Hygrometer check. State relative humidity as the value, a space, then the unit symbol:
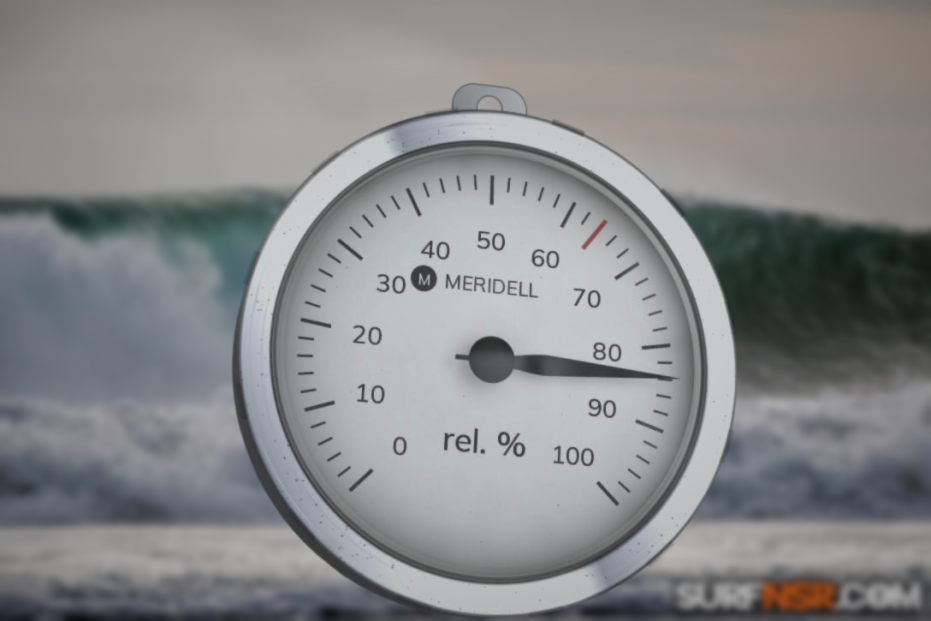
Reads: 84 %
